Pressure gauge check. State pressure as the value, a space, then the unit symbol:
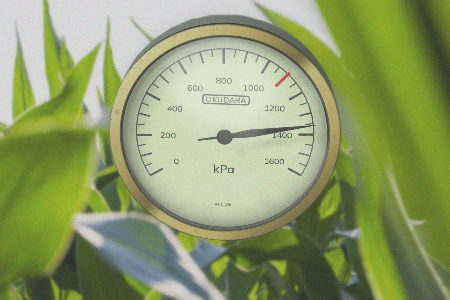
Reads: 1350 kPa
